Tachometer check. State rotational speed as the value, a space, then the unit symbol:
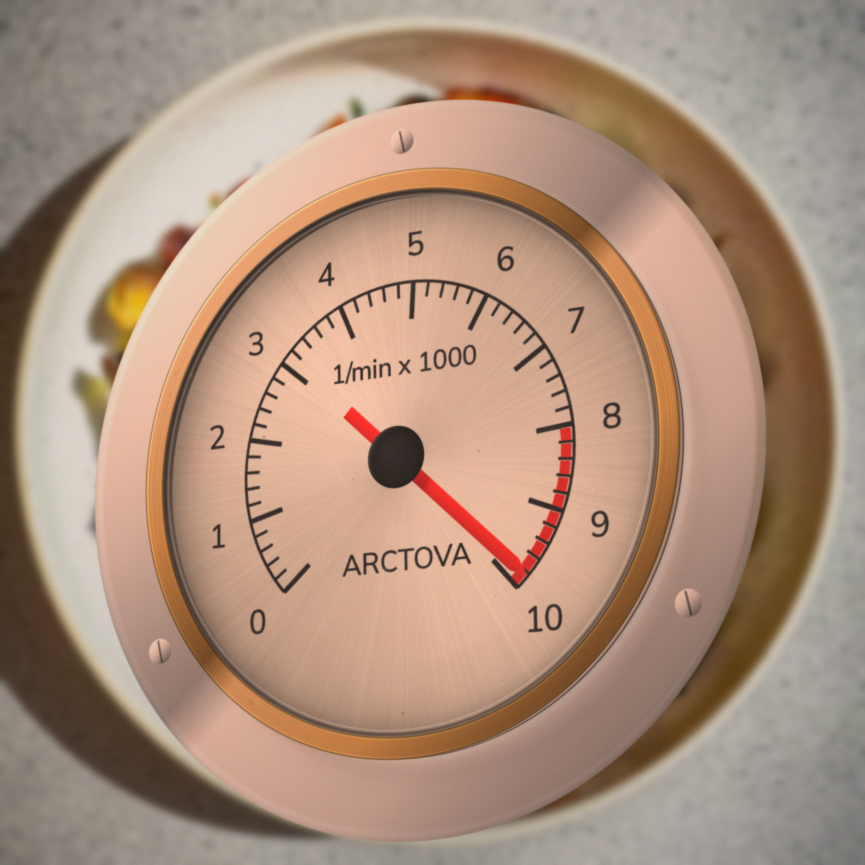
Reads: 9800 rpm
